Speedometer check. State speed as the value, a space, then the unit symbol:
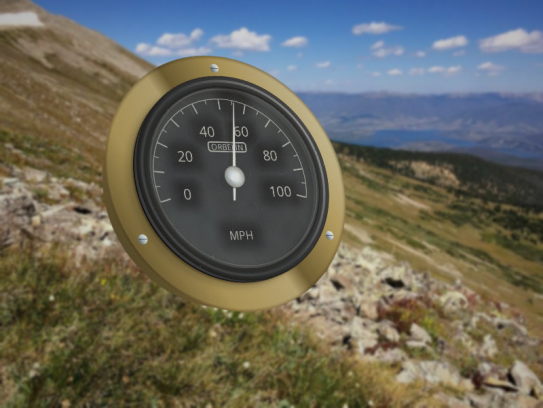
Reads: 55 mph
